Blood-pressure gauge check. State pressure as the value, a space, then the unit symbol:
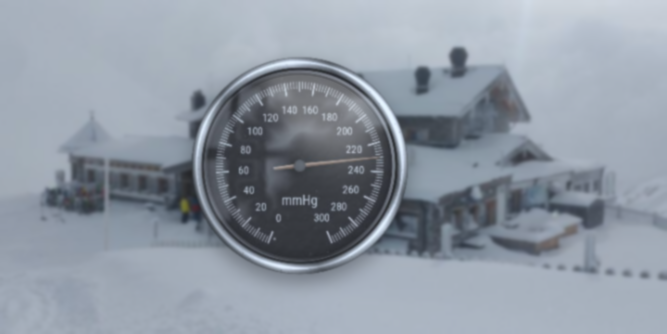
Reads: 230 mmHg
